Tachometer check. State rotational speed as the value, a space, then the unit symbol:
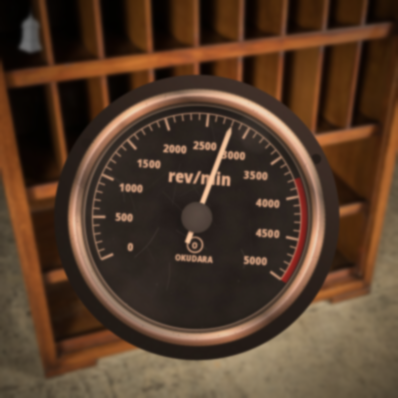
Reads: 2800 rpm
